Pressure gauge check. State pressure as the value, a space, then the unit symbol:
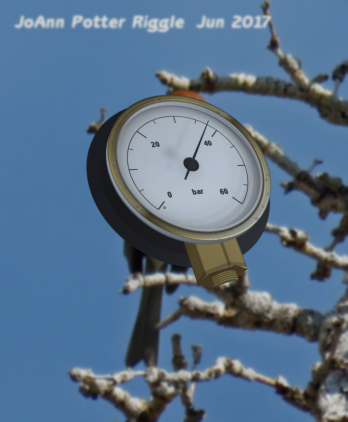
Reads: 37.5 bar
